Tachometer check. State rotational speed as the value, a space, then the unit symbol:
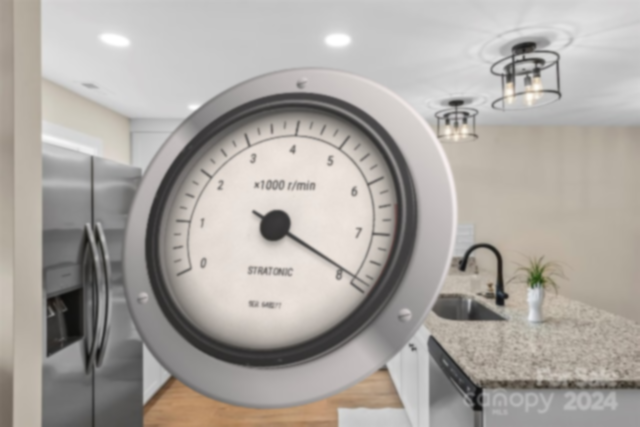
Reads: 7875 rpm
